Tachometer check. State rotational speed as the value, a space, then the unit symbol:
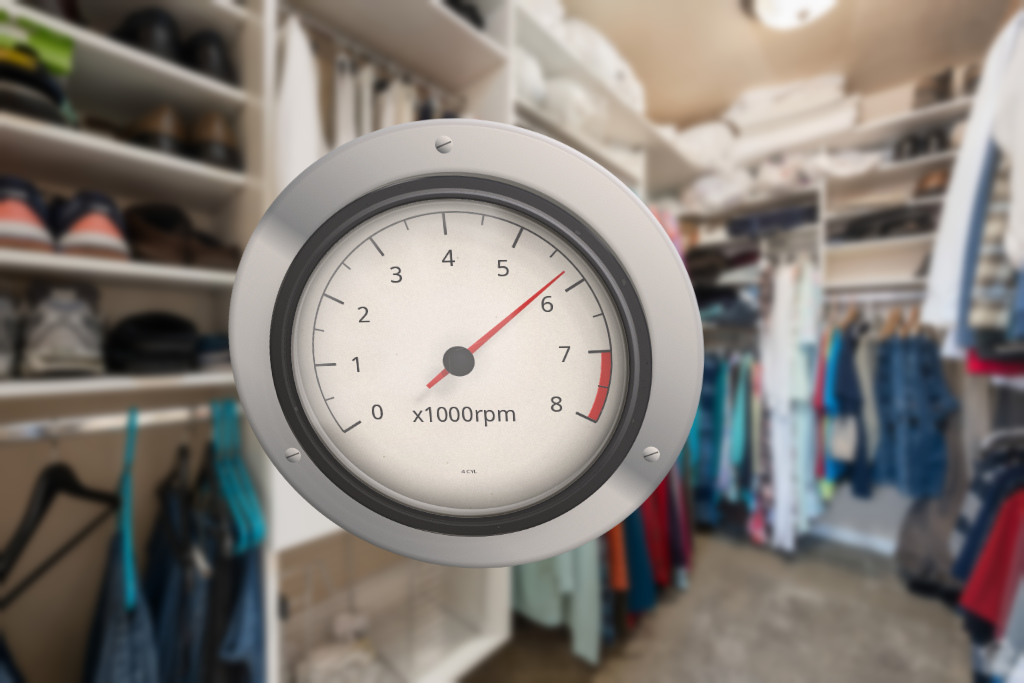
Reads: 5750 rpm
